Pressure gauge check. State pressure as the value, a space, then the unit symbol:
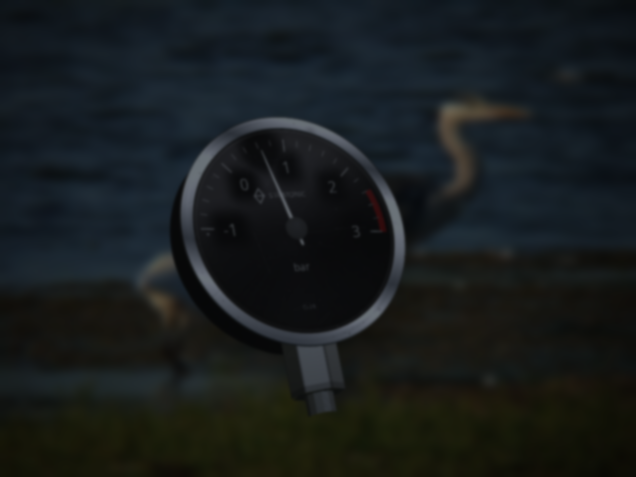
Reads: 0.6 bar
